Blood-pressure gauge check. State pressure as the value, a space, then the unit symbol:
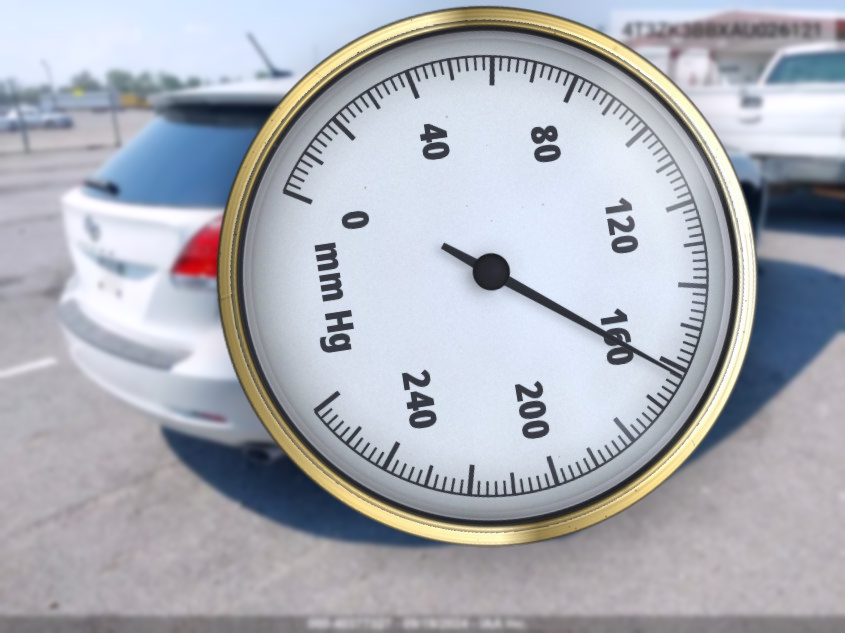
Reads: 162 mmHg
